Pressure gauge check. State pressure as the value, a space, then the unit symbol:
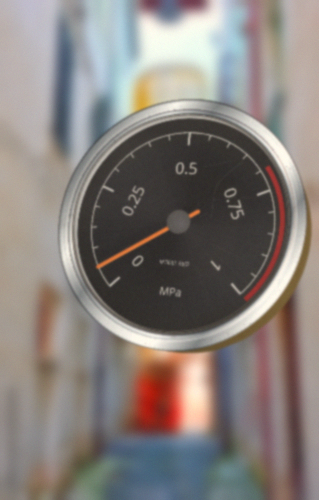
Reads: 0.05 MPa
